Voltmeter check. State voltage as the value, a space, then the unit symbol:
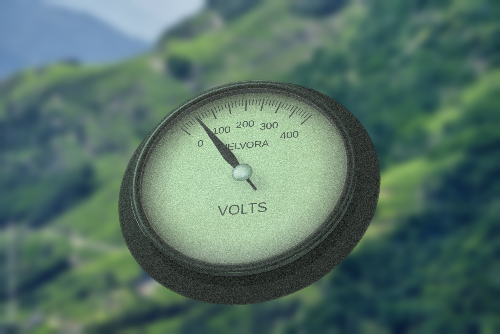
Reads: 50 V
